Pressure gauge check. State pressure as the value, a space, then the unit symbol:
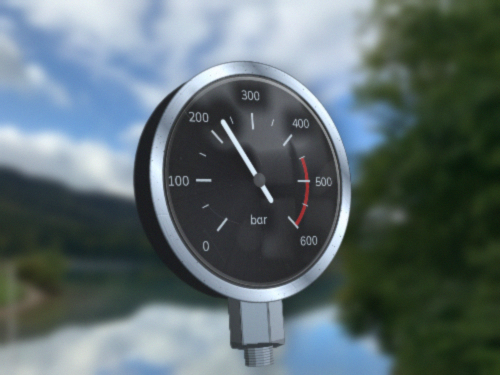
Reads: 225 bar
